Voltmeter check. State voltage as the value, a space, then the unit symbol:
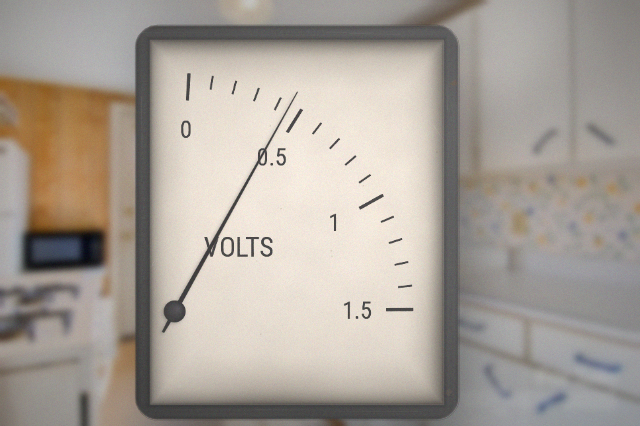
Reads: 0.45 V
